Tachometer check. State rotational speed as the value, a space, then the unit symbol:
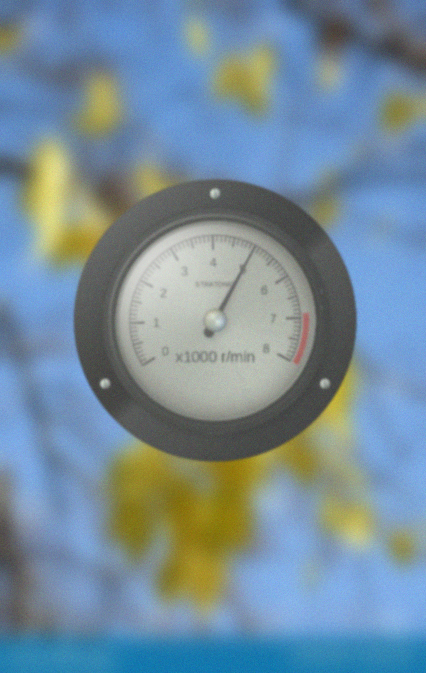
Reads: 5000 rpm
